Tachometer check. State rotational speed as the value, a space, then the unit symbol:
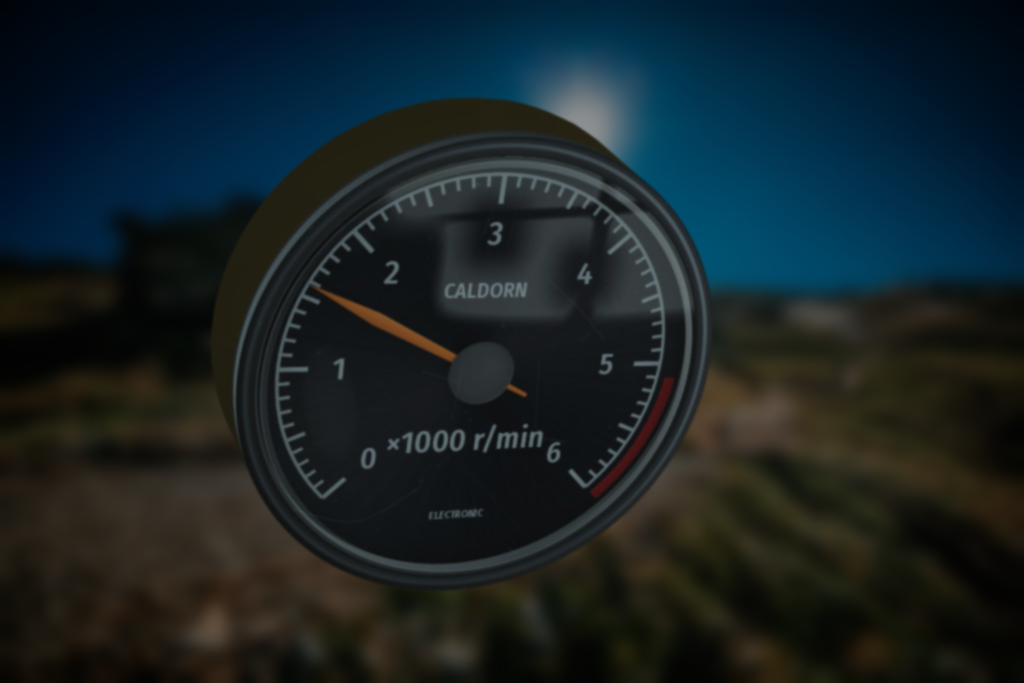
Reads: 1600 rpm
